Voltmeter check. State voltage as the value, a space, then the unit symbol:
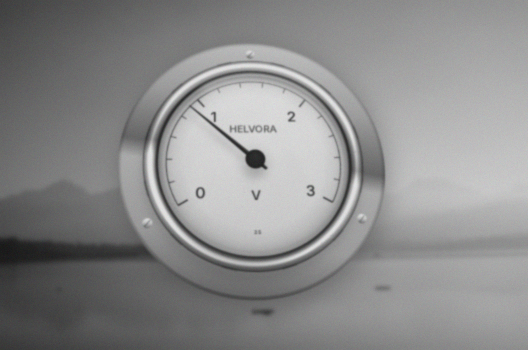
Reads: 0.9 V
